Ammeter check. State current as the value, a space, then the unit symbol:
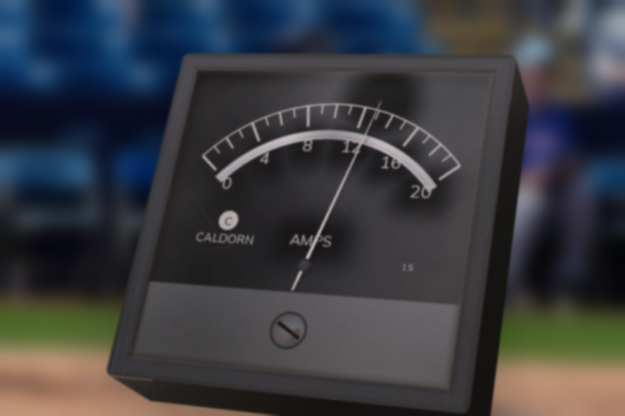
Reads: 13 A
